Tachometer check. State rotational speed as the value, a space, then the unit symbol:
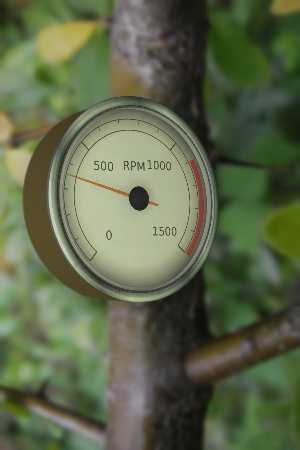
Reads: 350 rpm
